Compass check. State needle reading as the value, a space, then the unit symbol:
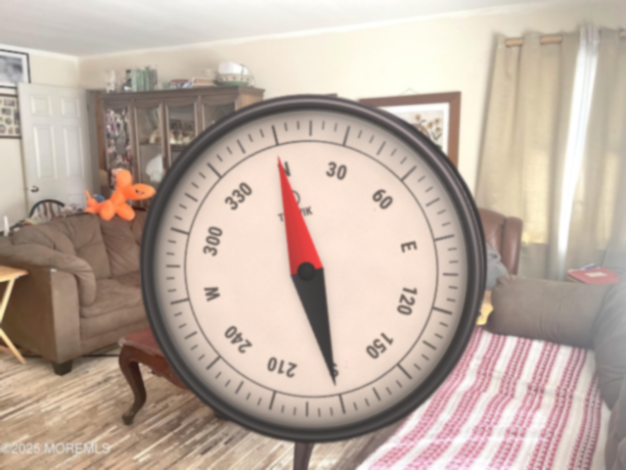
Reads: 0 °
